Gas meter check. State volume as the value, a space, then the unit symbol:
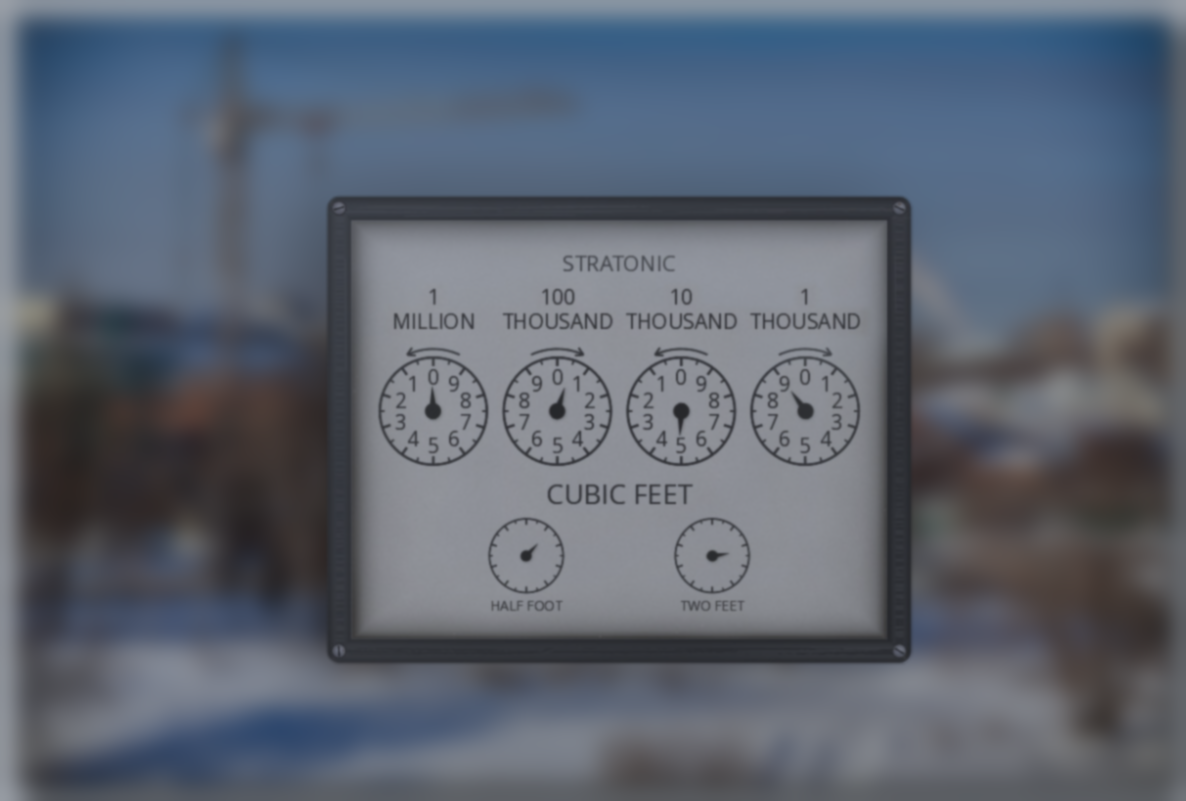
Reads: 4900 ft³
